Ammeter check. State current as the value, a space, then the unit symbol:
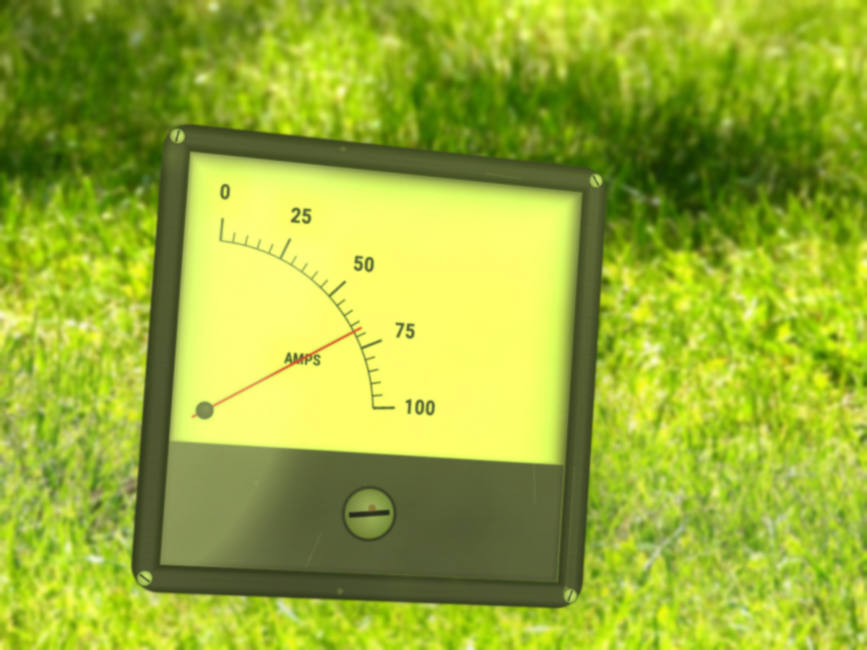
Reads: 67.5 A
